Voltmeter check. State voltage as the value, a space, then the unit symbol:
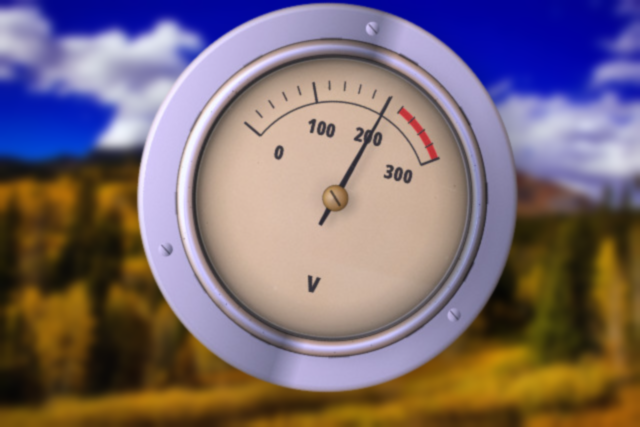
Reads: 200 V
